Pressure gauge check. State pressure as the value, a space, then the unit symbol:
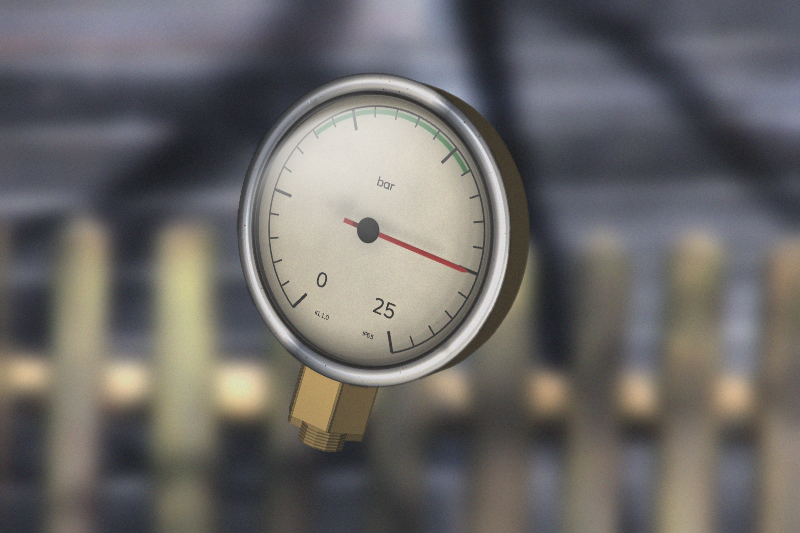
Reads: 20 bar
